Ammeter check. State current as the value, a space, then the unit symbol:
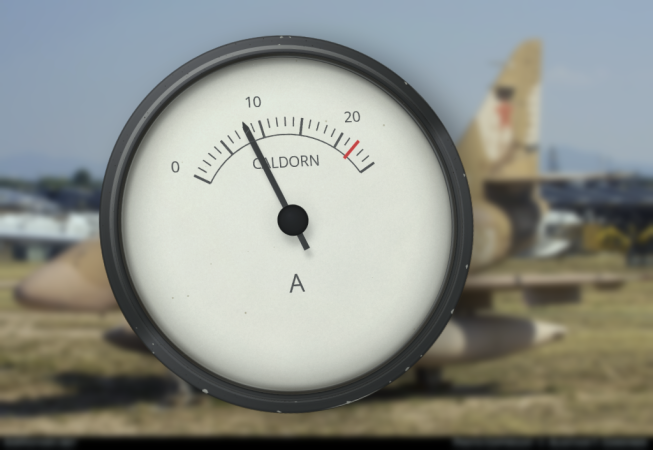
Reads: 8 A
